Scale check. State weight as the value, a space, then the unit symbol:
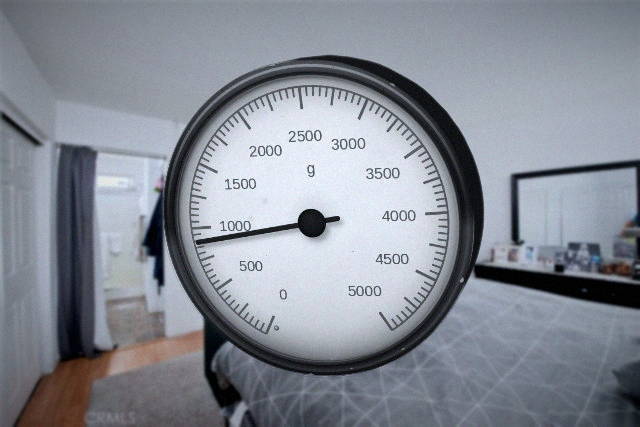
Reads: 900 g
